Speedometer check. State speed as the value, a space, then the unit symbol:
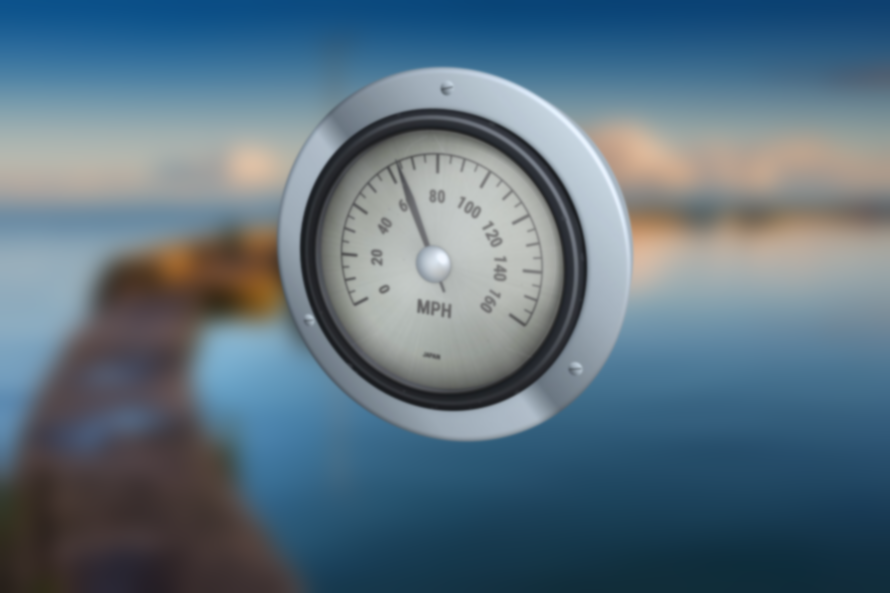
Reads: 65 mph
